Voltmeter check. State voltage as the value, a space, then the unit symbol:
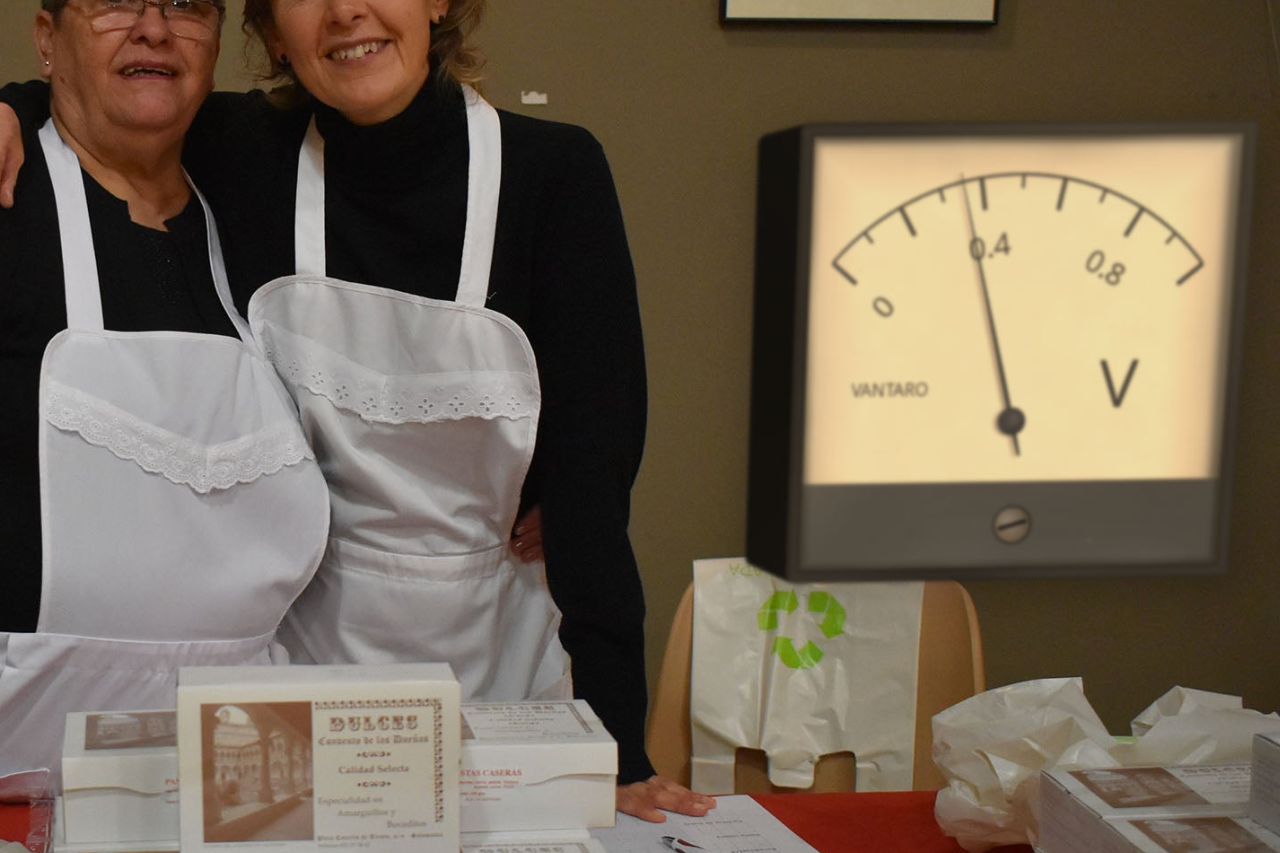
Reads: 0.35 V
